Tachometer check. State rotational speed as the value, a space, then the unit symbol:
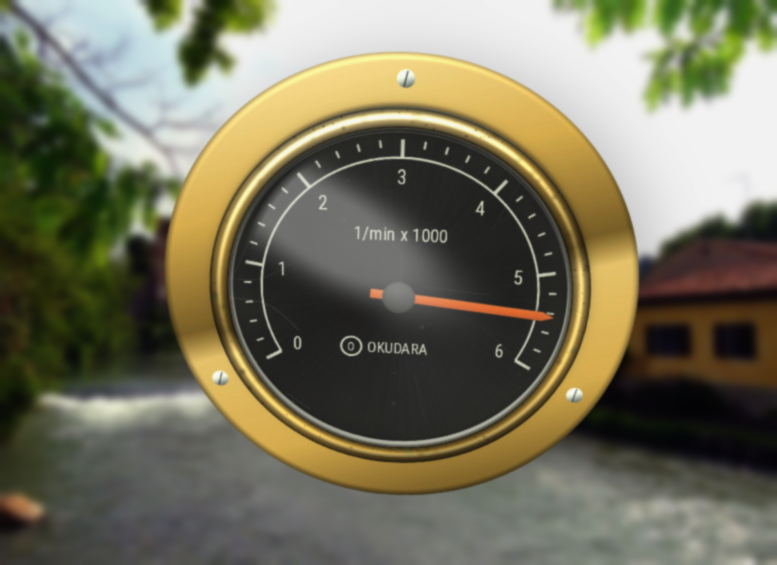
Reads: 5400 rpm
